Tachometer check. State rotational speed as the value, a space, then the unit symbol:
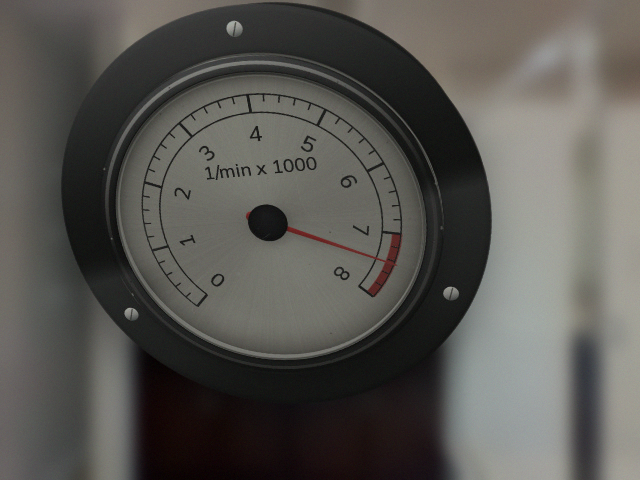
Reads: 7400 rpm
